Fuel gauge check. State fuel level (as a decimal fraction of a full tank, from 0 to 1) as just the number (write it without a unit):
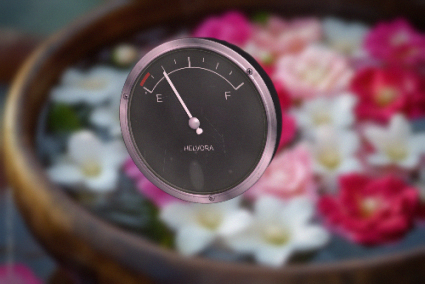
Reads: 0.25
